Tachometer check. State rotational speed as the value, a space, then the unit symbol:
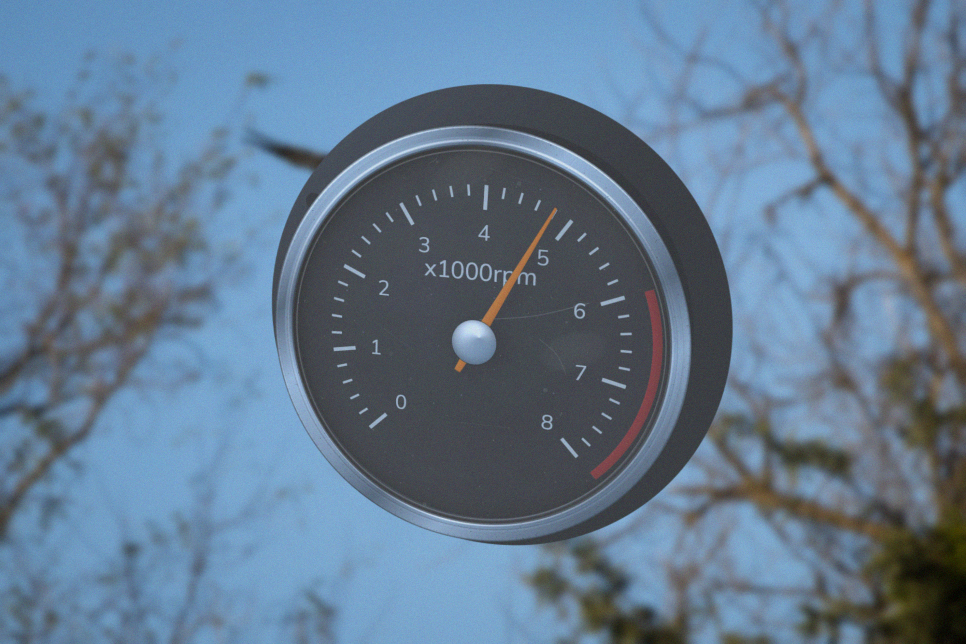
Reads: 4800 rpm
